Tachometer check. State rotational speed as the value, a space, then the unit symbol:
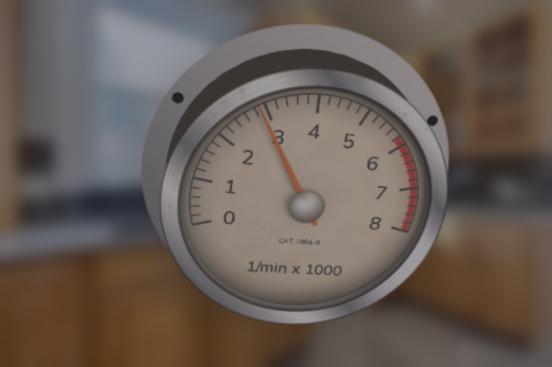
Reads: 2900 rpm
